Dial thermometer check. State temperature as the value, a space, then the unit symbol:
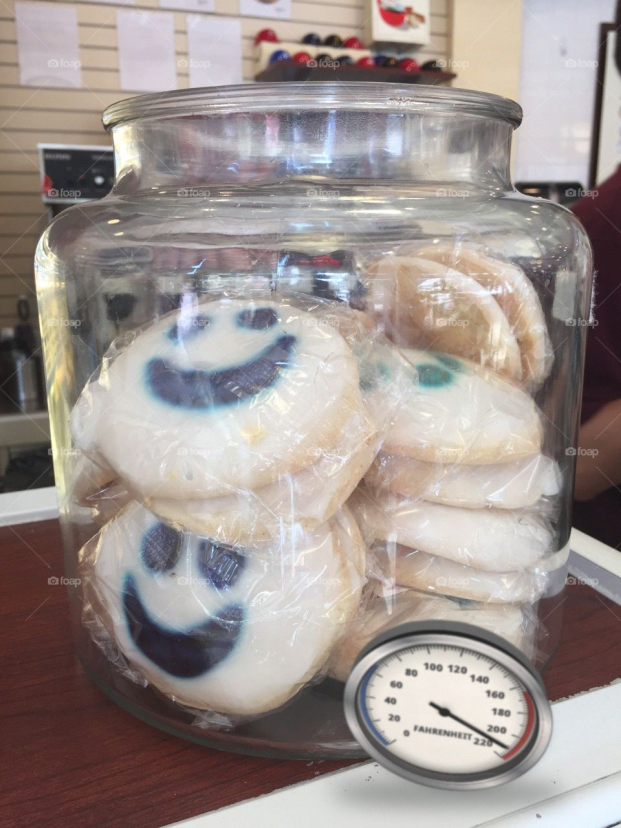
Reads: 210 °F
